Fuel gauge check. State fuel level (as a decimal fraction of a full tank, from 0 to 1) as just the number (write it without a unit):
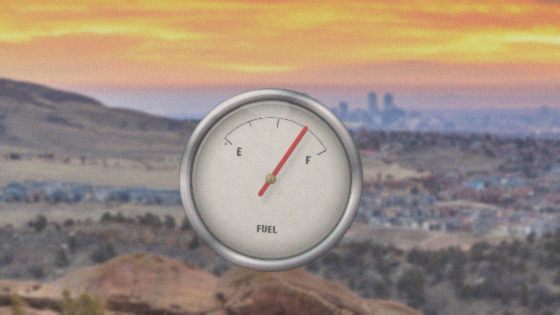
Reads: 0.75
